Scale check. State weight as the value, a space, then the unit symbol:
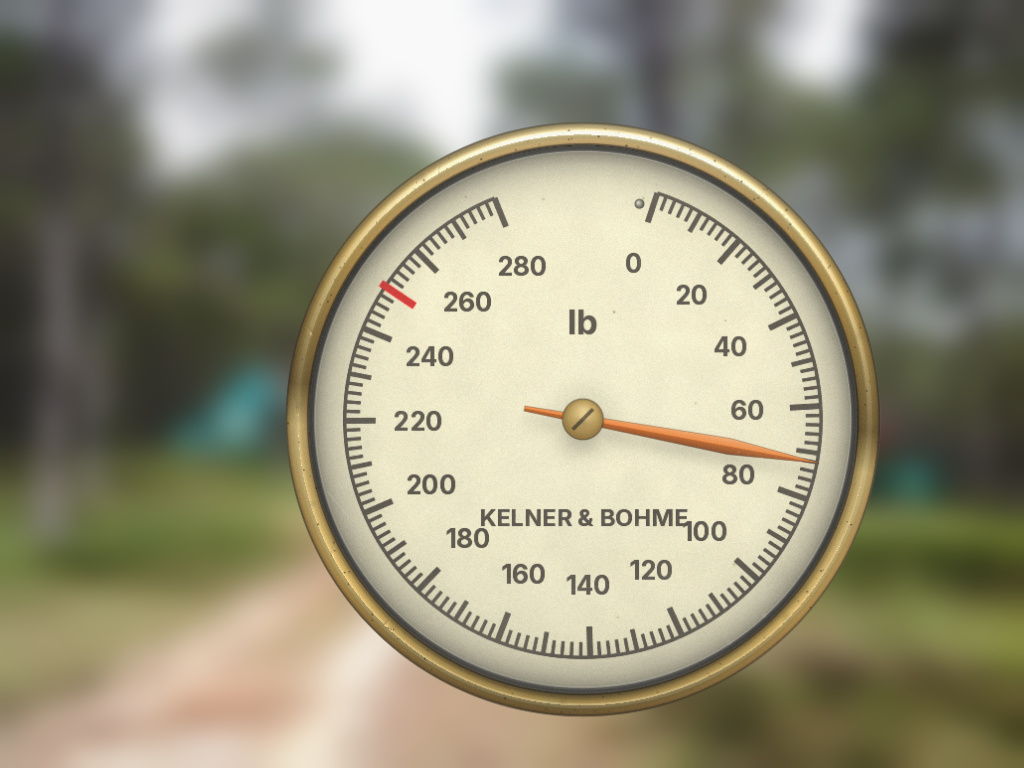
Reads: 72 lb
